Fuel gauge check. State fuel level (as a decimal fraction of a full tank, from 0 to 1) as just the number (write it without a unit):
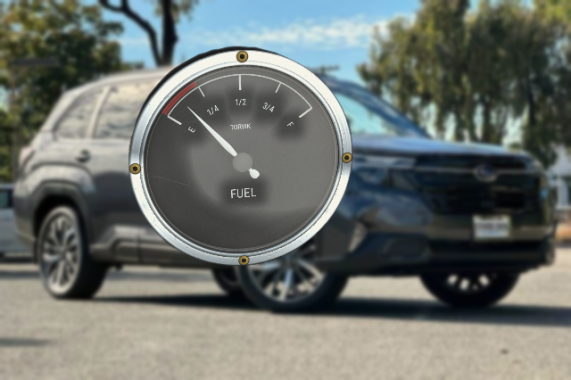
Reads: 0.125
